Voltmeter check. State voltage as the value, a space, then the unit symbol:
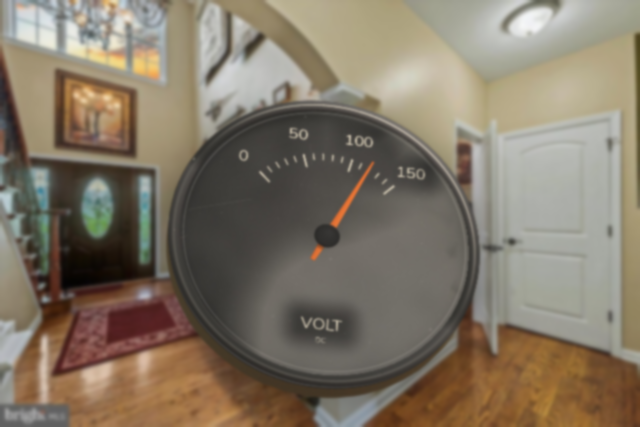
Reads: 120 V
